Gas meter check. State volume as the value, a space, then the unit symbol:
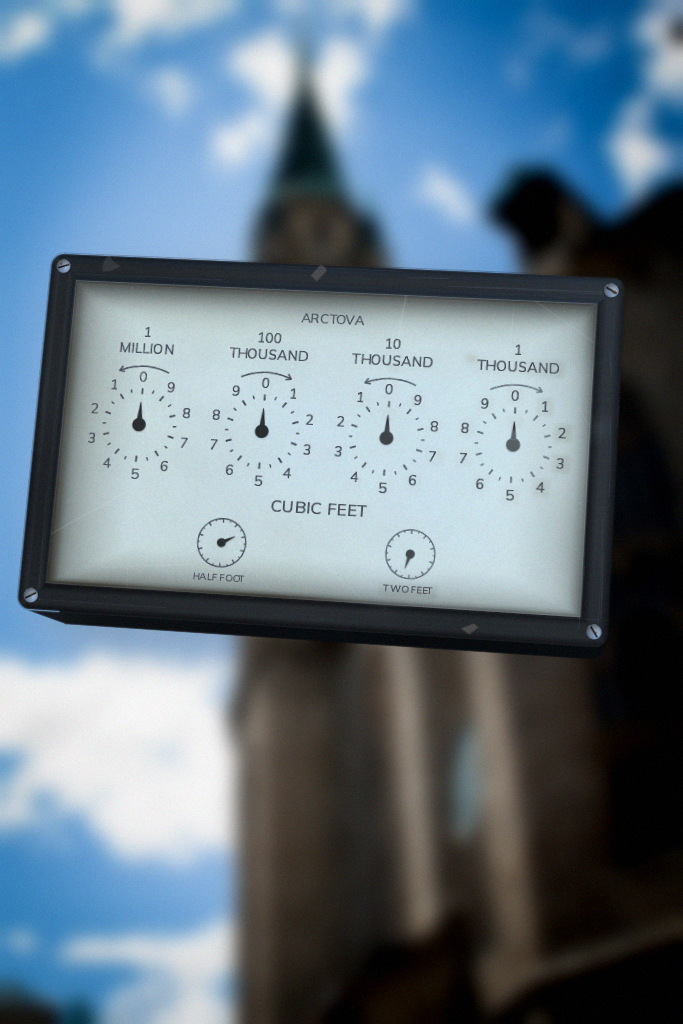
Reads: 0 ft³
